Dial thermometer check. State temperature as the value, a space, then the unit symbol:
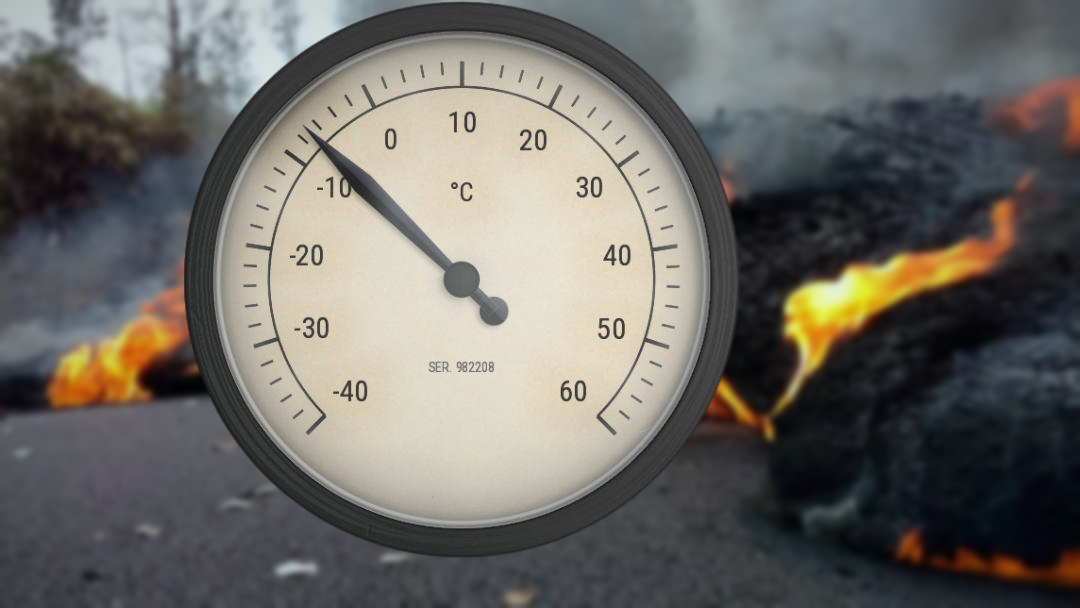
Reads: -7 °C
